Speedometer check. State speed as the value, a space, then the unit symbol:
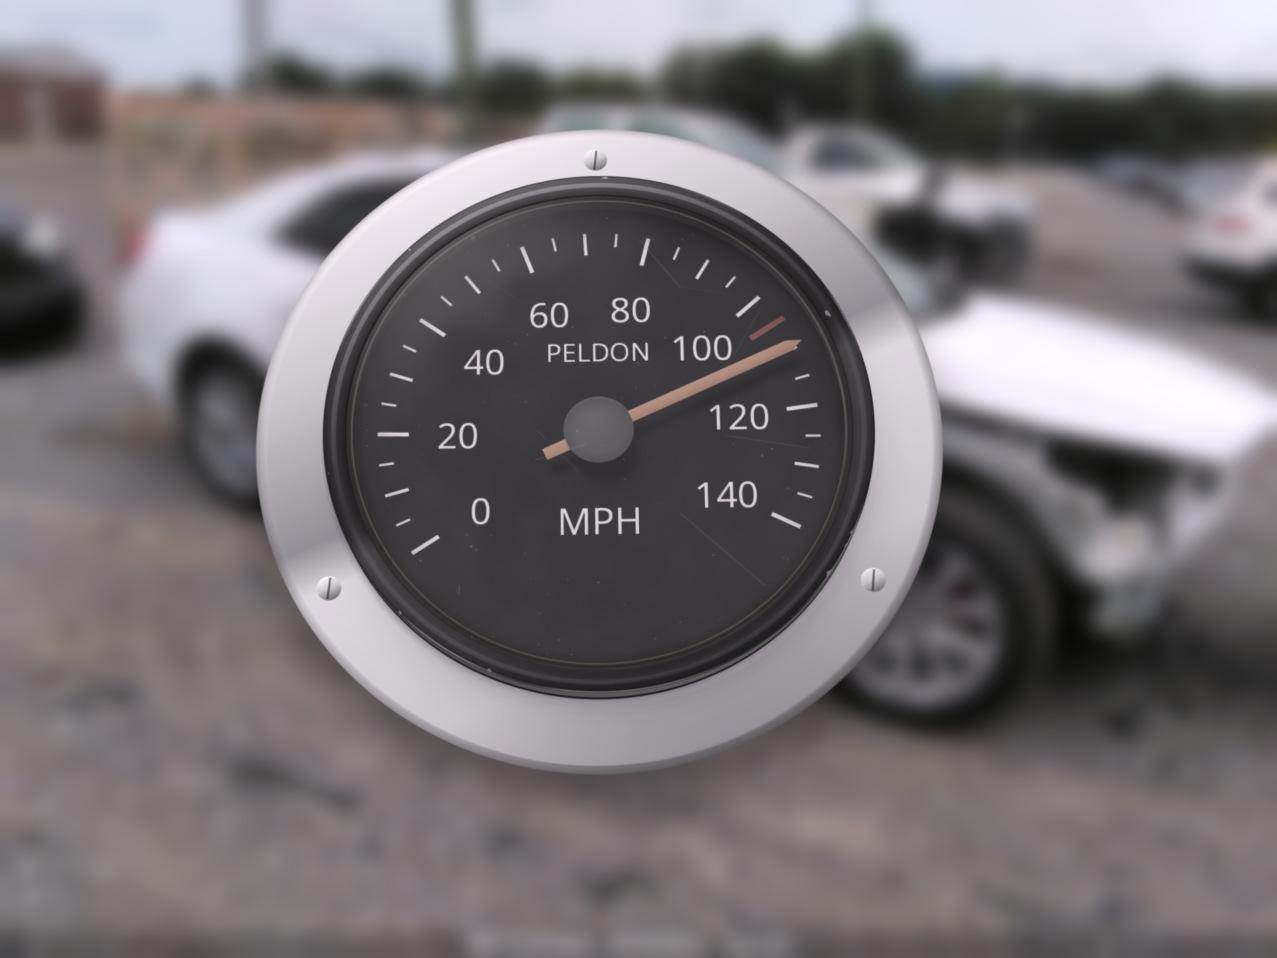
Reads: 110 mph
